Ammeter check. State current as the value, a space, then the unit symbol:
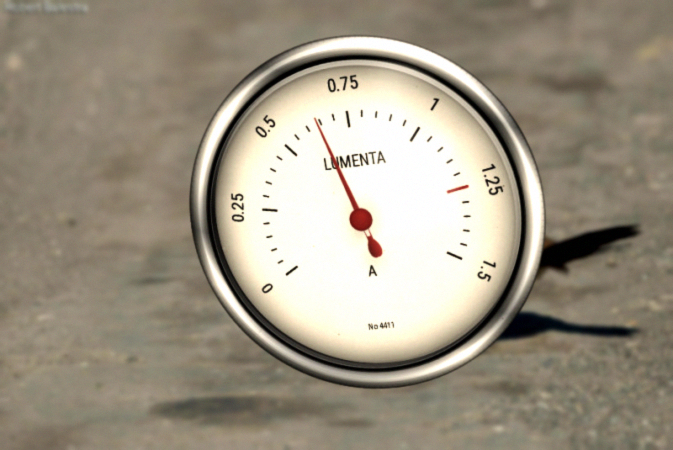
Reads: 0.65 A
